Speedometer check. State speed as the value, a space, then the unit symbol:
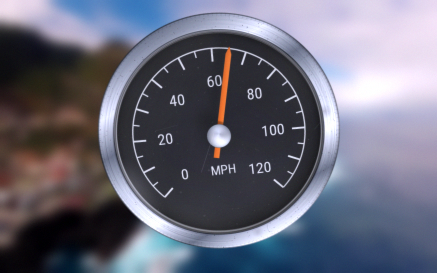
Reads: 65 mph
